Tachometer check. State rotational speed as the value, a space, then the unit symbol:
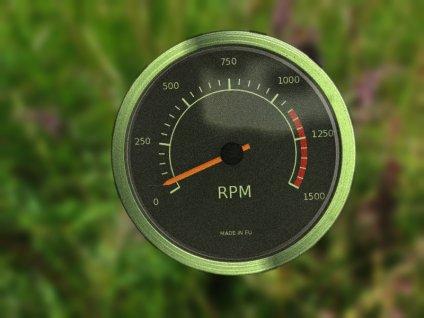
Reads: 50 rpm
